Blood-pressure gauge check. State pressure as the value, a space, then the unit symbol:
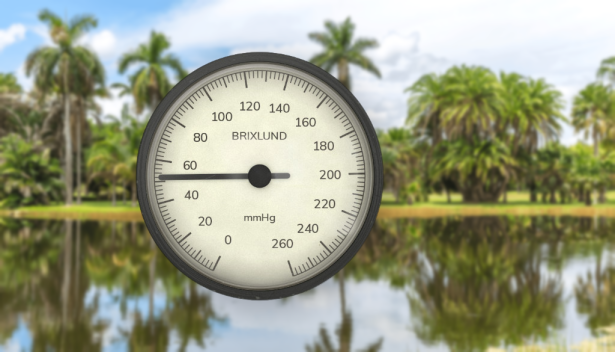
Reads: 52 mmHg
